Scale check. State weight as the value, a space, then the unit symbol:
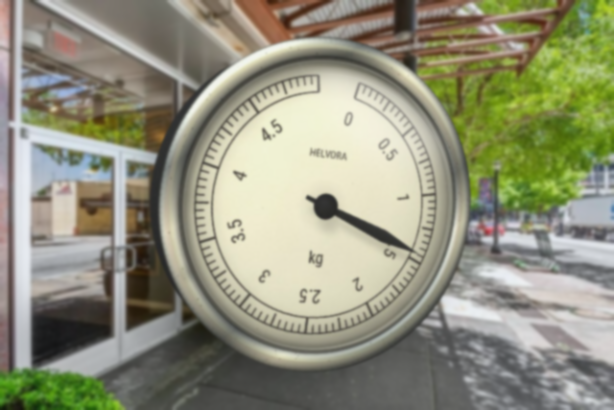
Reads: 1.45 kg
